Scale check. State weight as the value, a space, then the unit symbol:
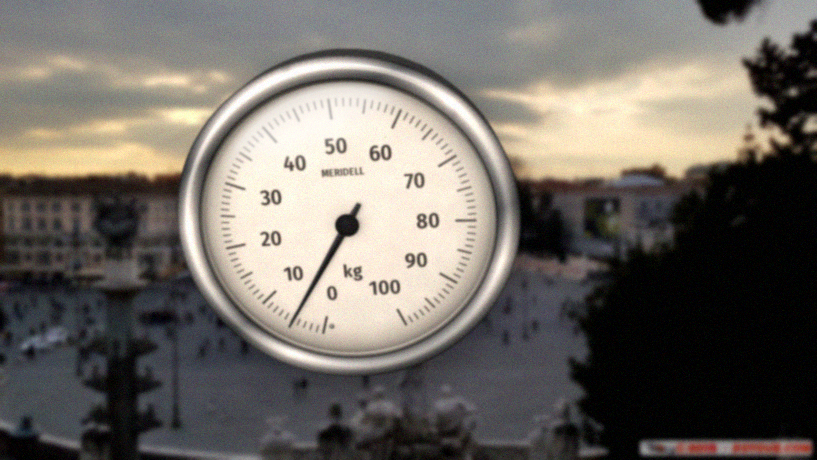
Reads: 5 kg
